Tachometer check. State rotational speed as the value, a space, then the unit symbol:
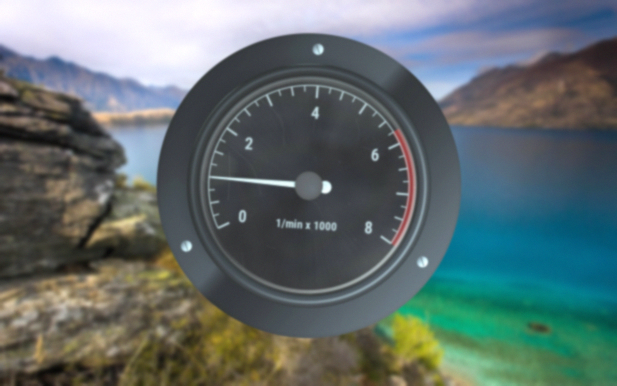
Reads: 1000 rpm
